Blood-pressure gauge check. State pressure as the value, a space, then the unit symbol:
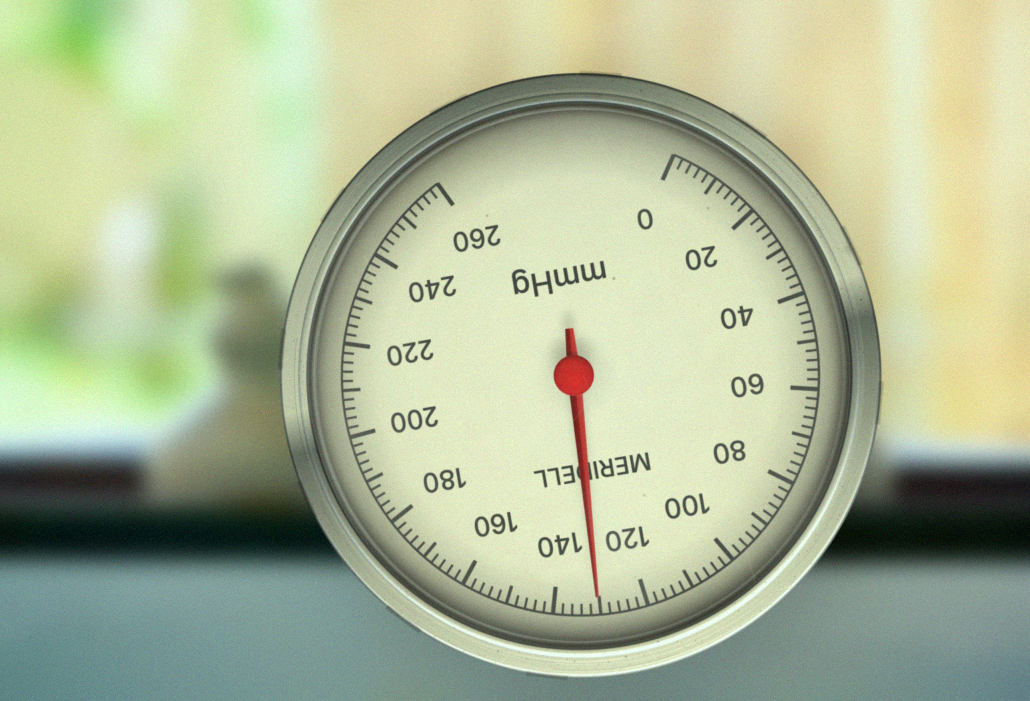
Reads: 130 mmHg
